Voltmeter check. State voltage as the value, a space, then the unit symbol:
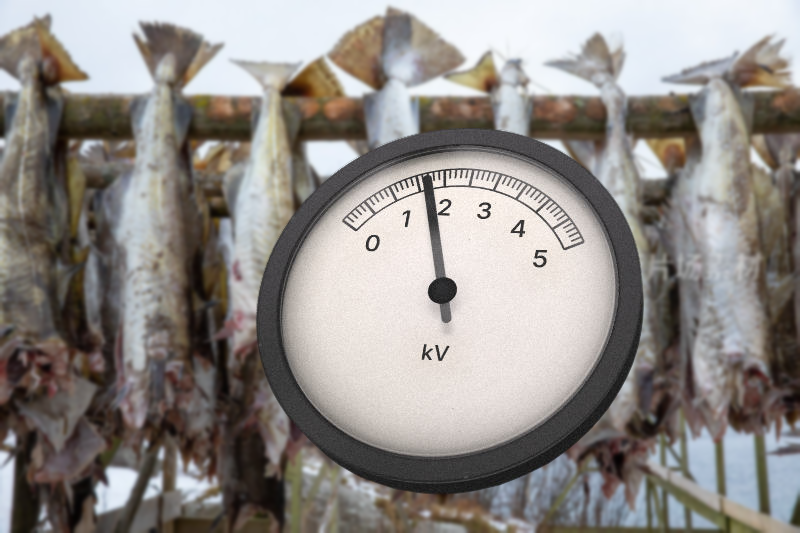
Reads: 1.7 kV
